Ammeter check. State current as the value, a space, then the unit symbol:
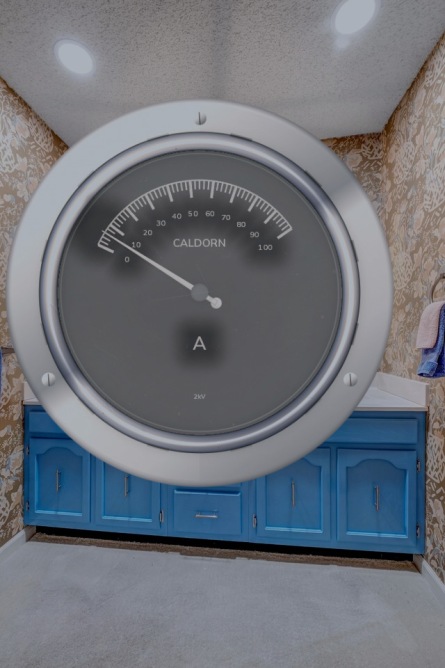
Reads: 6 A
